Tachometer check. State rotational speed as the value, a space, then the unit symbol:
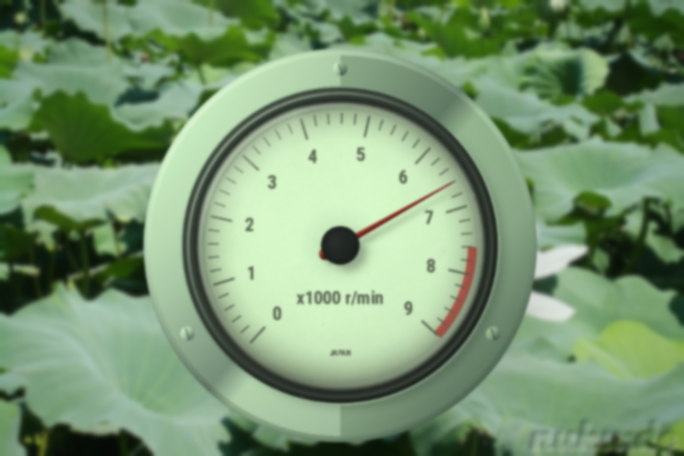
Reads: 6600 rpm
